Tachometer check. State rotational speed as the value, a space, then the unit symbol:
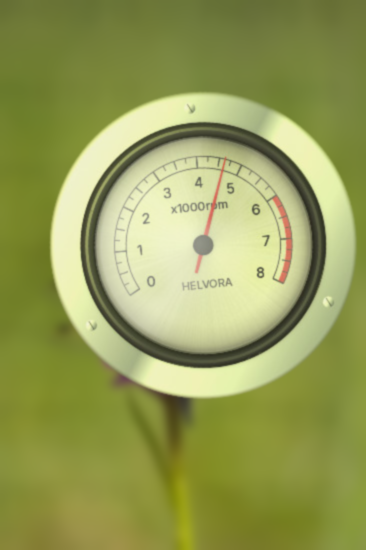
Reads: 4625 rpm
